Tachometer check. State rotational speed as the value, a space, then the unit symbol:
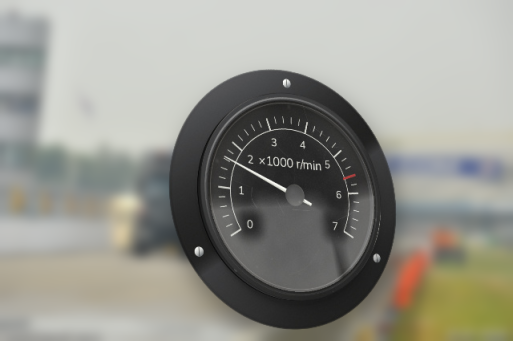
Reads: 1600 rpm
